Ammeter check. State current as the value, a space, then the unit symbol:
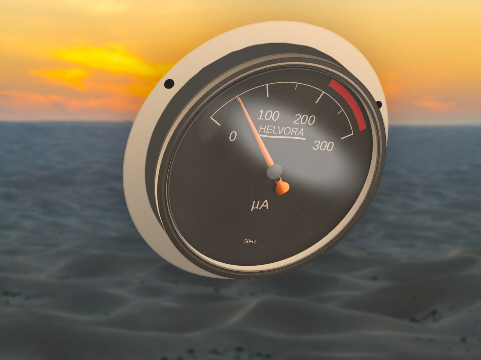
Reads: 50 µA
